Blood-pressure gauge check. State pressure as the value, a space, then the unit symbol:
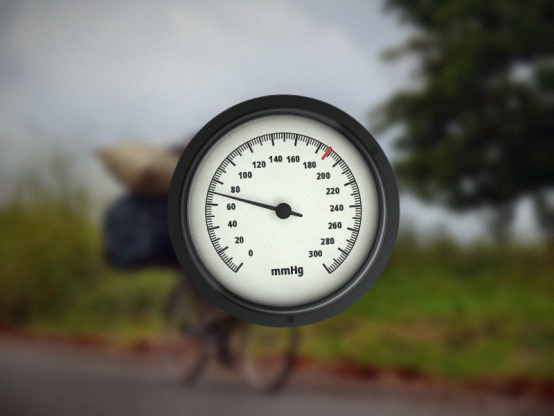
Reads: 70 mmHg
